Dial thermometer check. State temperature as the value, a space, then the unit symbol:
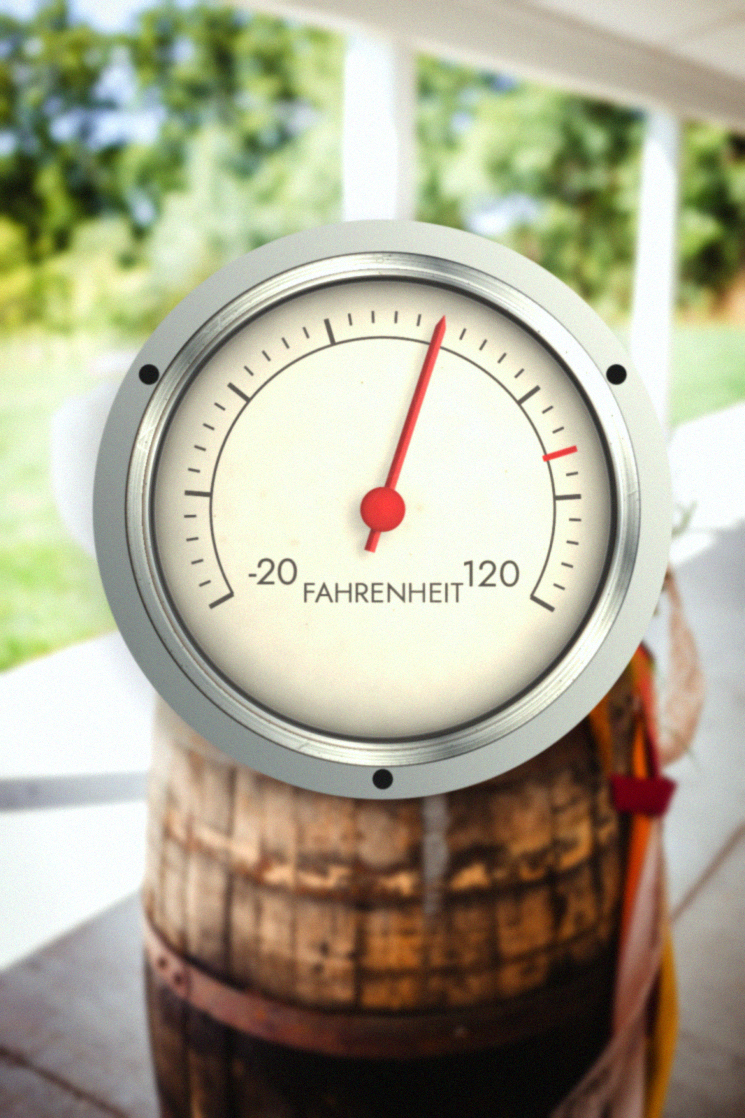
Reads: 60 °F
